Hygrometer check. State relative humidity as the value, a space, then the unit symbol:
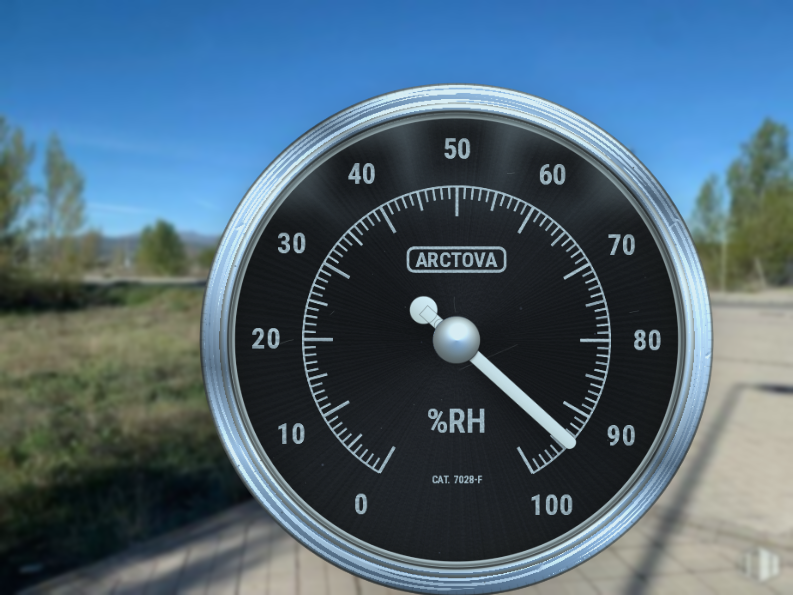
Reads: 94 %
